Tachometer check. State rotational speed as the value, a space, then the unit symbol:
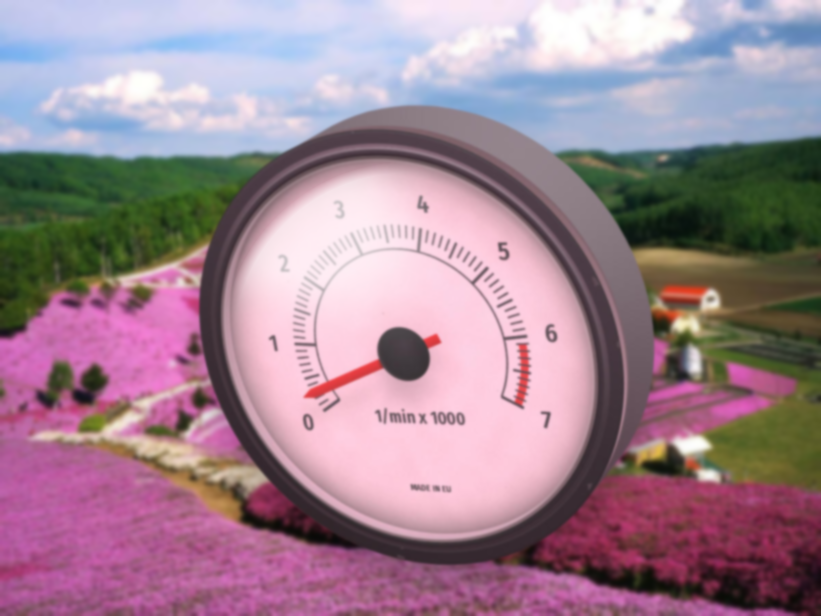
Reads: 300 rpm
